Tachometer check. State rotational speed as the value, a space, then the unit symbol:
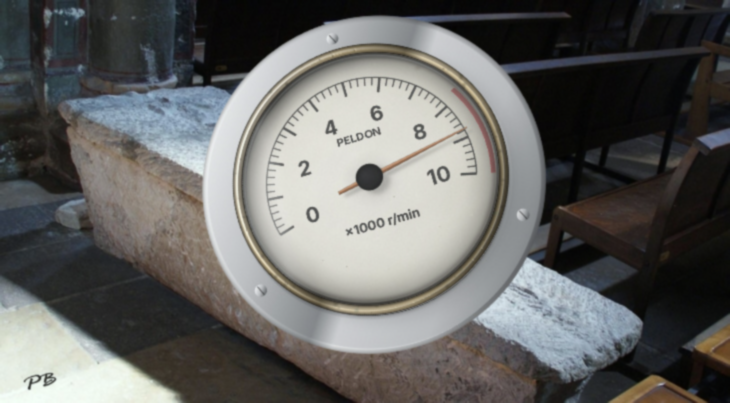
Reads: 8800 rpm
